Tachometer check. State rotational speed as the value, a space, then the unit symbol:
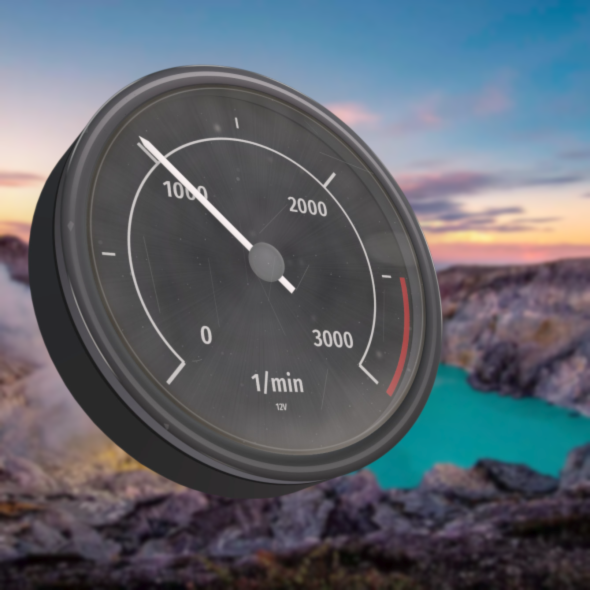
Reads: 1000 rpm
